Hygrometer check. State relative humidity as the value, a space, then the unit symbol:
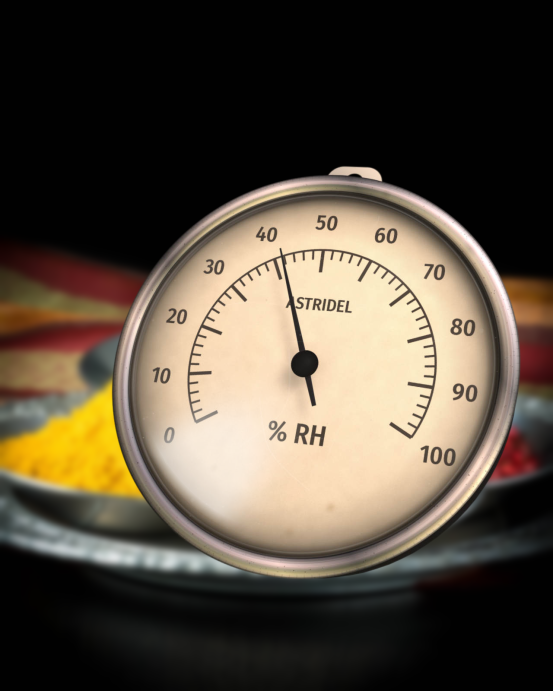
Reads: 42 %
